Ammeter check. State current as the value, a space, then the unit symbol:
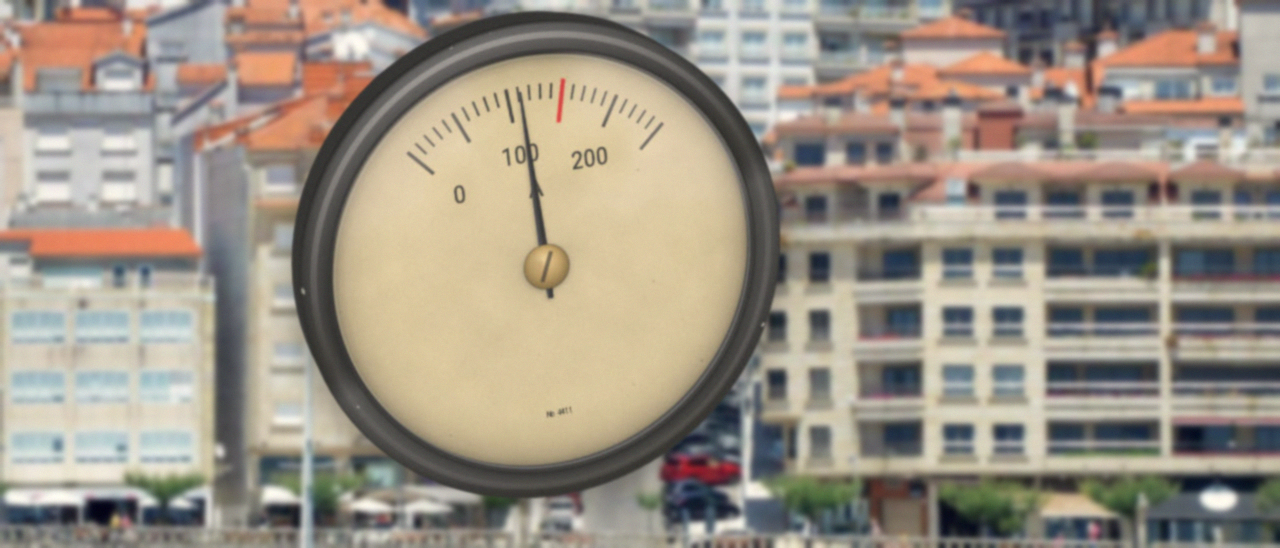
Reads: 110 A
